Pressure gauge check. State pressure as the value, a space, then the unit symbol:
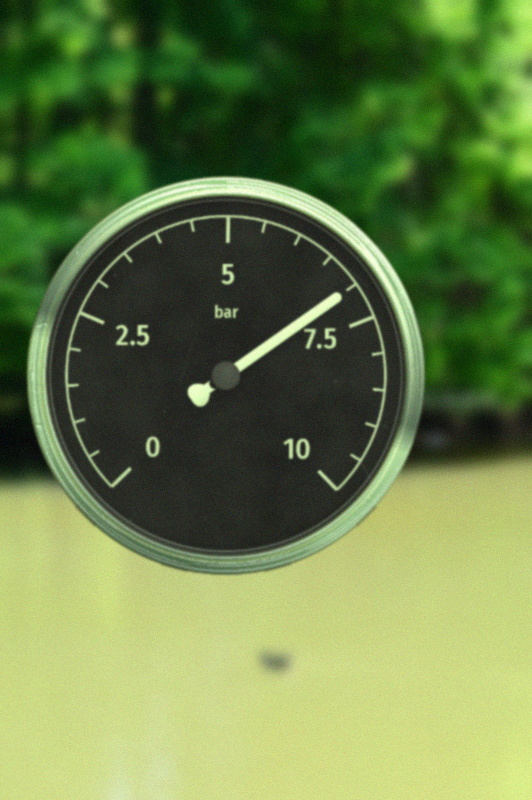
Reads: 7 bar
